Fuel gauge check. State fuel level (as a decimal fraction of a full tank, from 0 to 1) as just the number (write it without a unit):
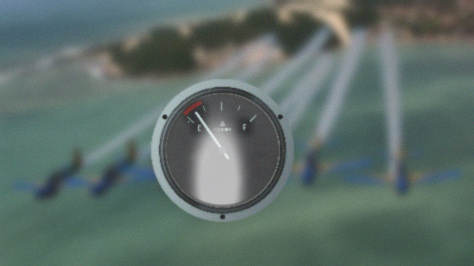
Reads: 0.125
